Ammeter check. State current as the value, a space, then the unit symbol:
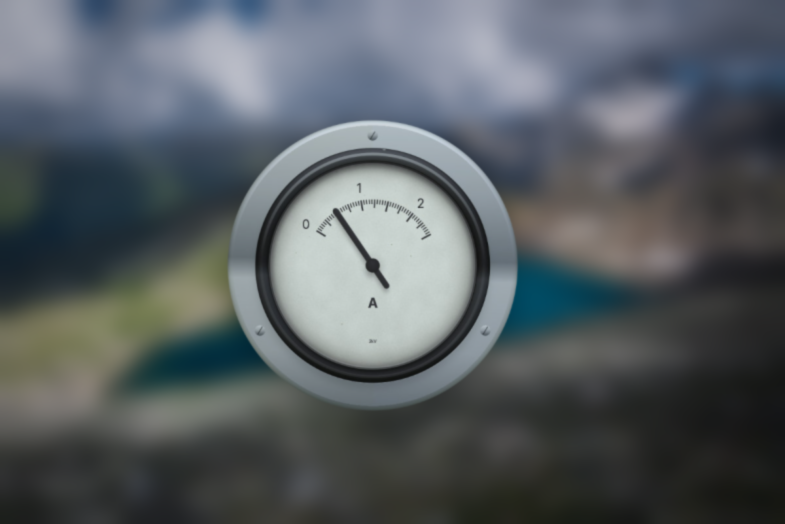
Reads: 0.5 A
